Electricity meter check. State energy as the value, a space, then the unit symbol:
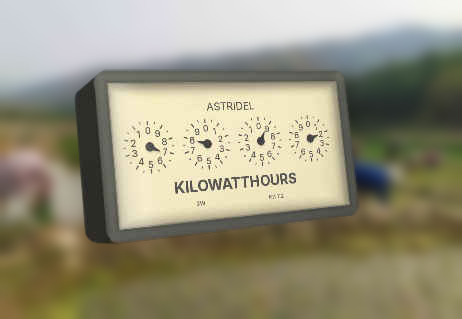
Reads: 6792 kWh
